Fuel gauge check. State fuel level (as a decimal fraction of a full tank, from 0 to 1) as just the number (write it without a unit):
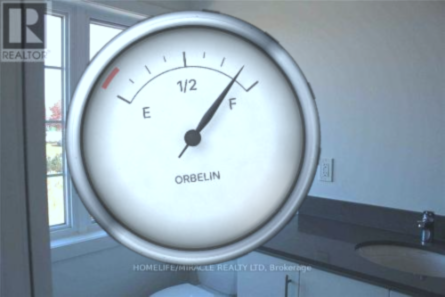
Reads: 0.875
